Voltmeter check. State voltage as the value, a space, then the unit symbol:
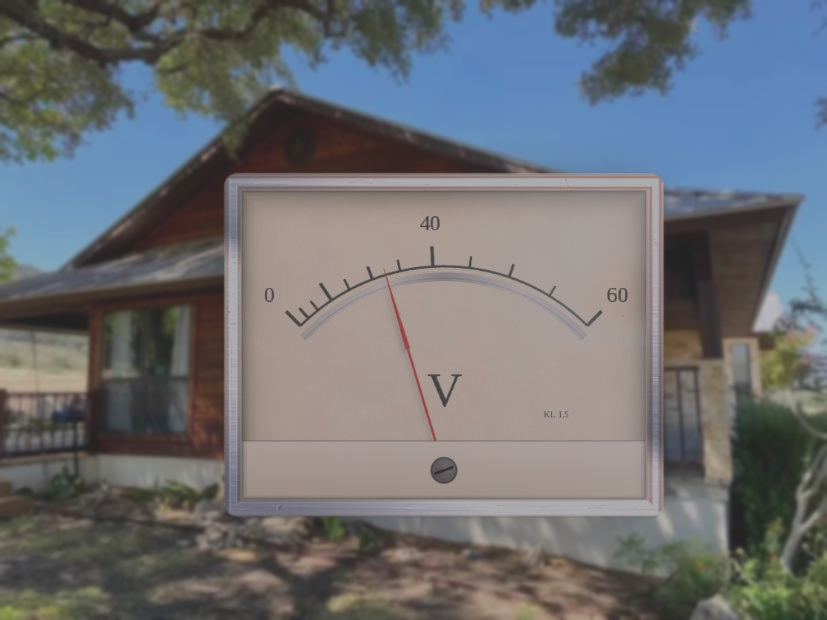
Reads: 32.5 V
